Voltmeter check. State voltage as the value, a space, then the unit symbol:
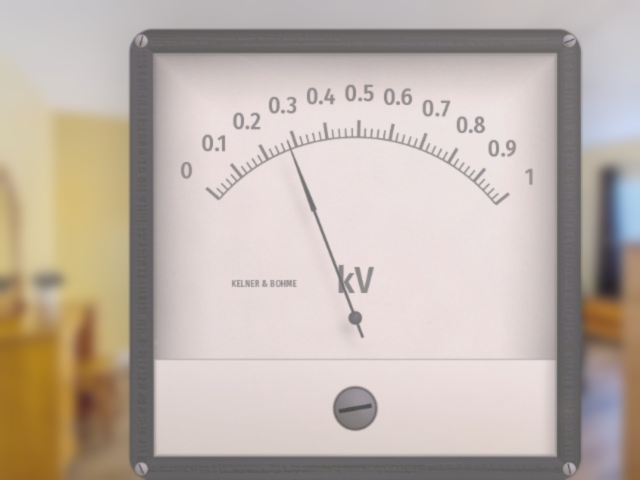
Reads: 0.28 kV
